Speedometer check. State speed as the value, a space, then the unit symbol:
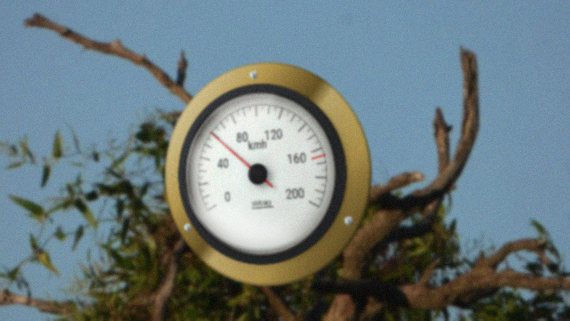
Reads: 60 km/h
